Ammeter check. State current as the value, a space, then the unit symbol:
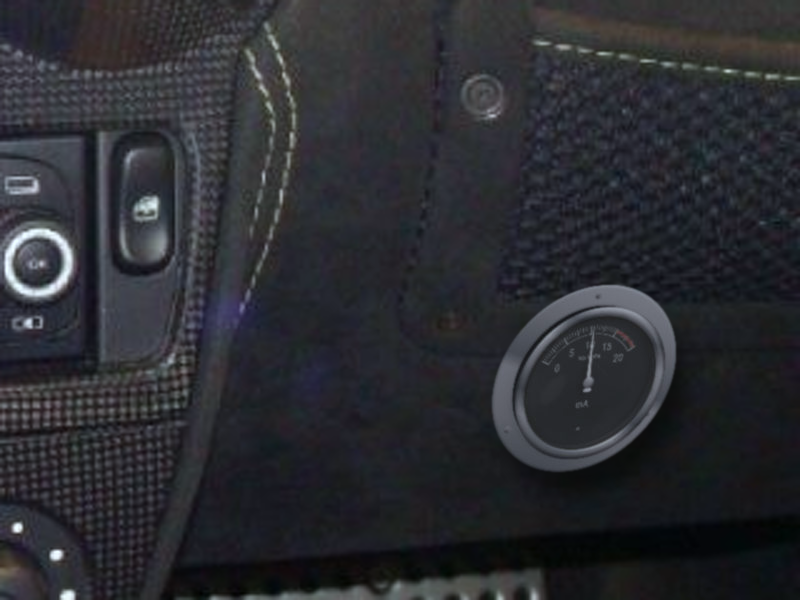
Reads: 10 mA
